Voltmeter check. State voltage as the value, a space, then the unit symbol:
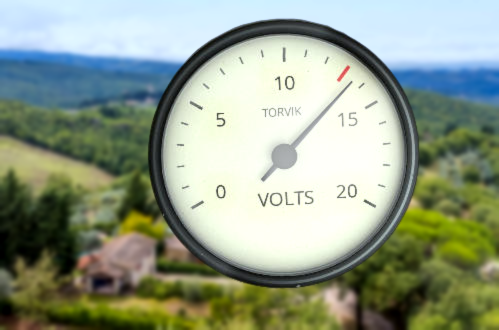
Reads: 13.5 V
